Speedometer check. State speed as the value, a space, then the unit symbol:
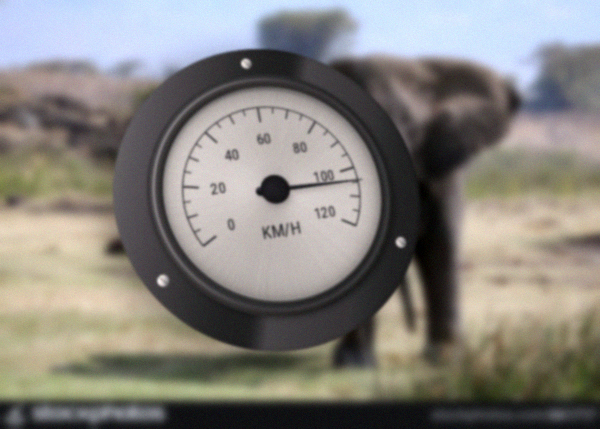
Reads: 105 km/h
